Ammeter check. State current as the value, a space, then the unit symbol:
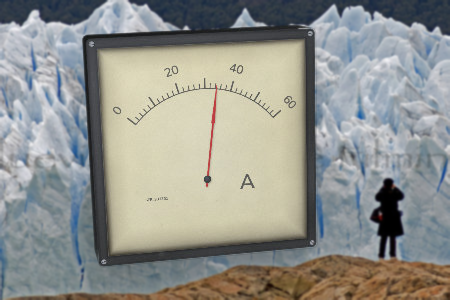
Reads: 34 A
